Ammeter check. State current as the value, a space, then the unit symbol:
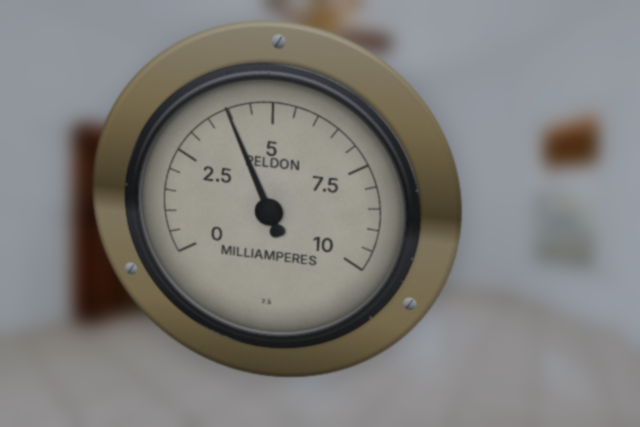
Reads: 4 mA
